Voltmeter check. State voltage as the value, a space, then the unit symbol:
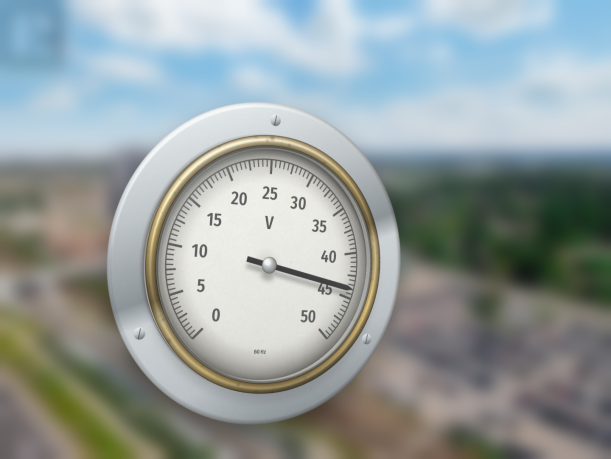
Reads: 44 V
